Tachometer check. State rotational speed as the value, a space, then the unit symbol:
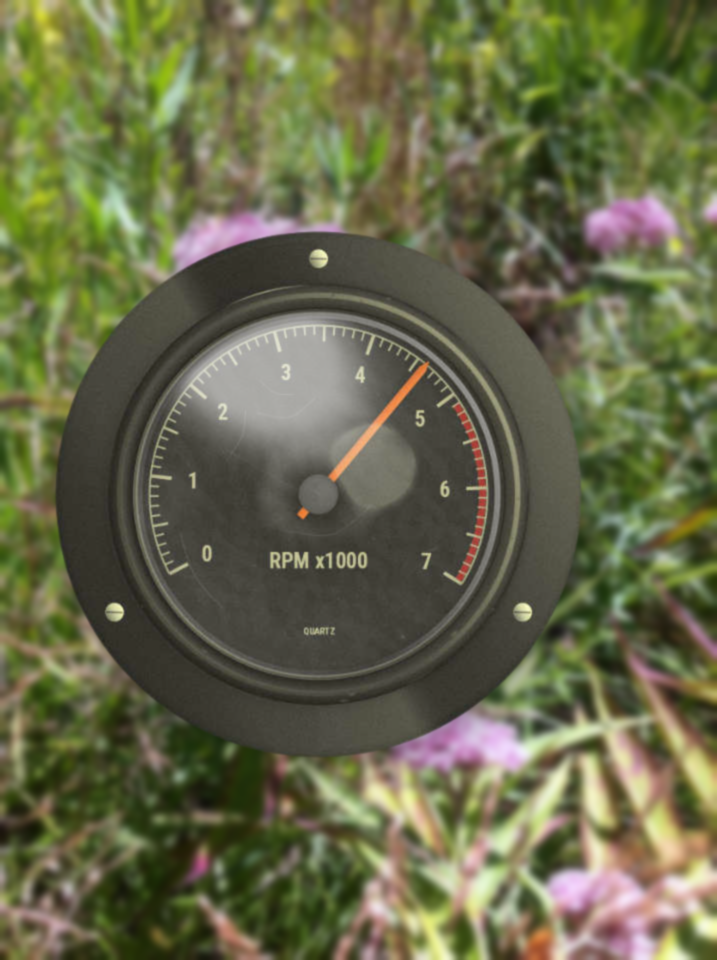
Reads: 4600 rpm
